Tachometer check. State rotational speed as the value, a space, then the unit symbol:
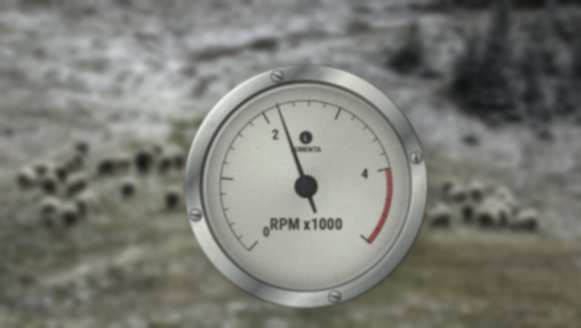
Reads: 2200 rpm
